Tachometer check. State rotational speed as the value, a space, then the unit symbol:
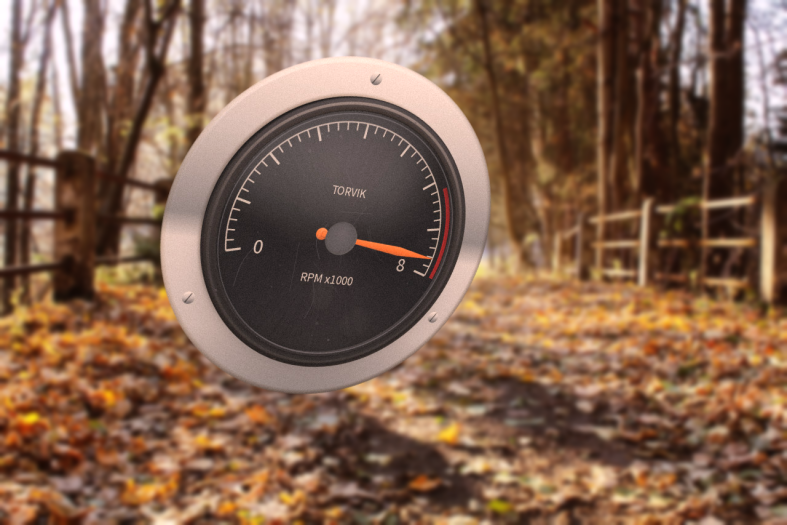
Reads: 7600 rpm
